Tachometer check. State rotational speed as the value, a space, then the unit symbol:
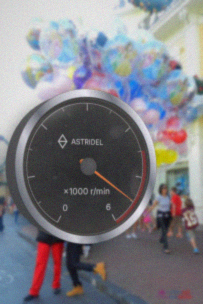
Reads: 5500 rpm
